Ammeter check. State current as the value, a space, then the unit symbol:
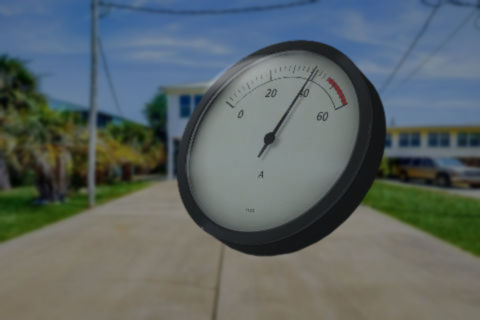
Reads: 40 A
